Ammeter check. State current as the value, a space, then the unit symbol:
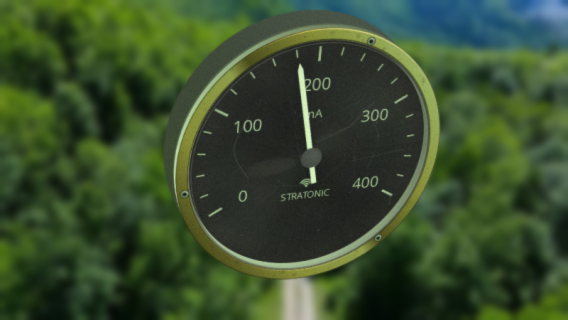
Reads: 180 mA
